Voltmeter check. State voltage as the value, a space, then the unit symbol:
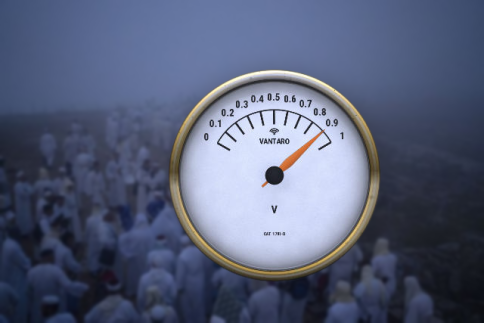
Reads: 0.9 V
